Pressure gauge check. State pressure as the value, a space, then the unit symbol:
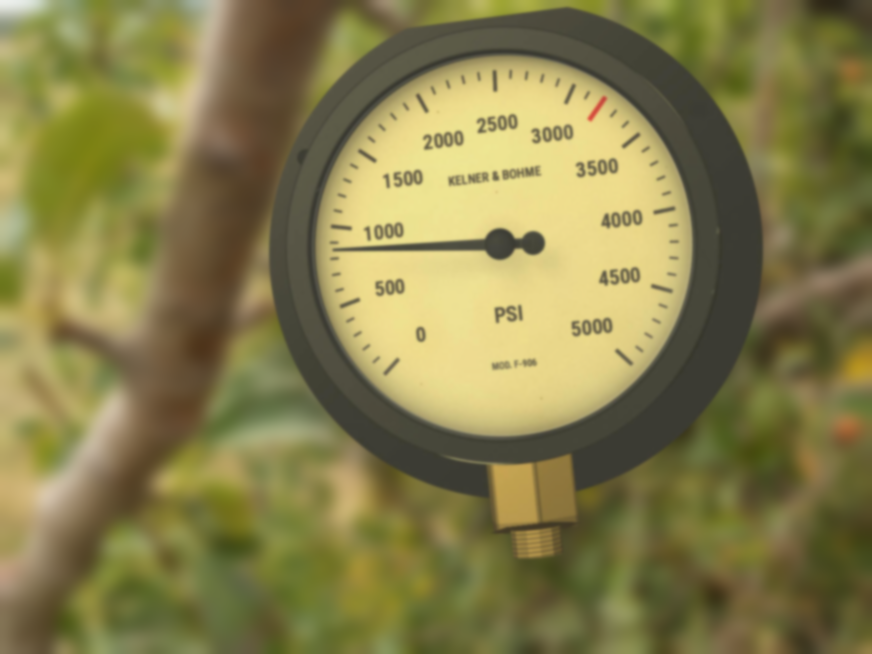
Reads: 850 psi
